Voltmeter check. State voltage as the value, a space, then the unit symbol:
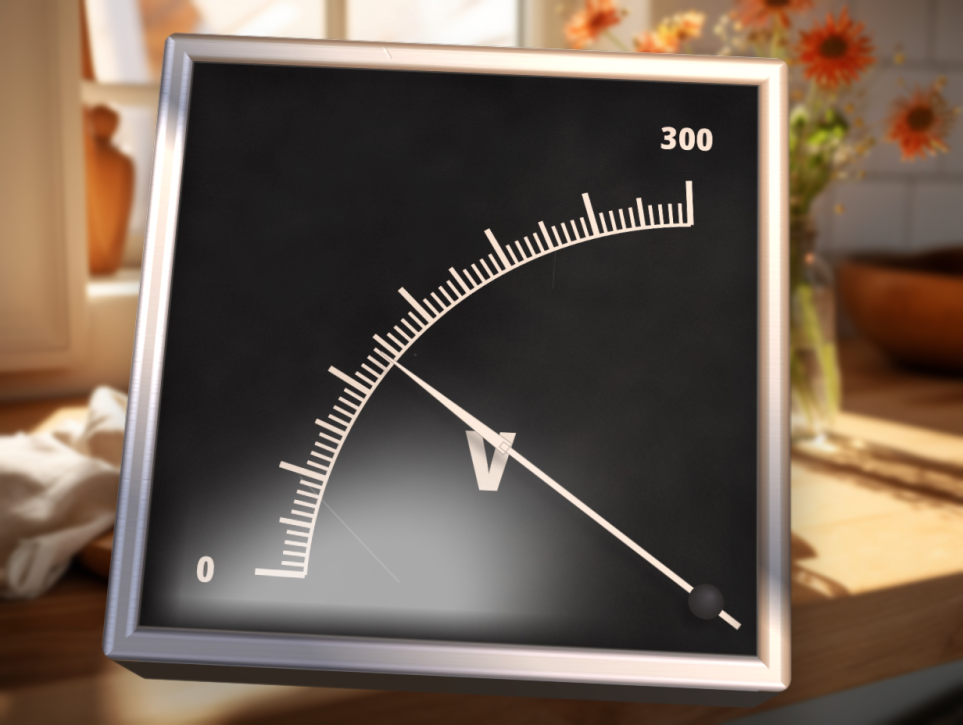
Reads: 120 V
